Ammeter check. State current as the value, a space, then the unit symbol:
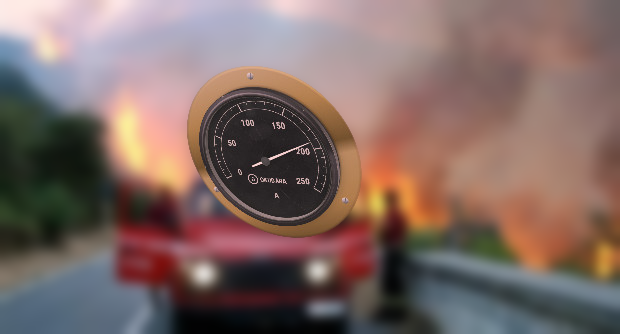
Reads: 190 A
